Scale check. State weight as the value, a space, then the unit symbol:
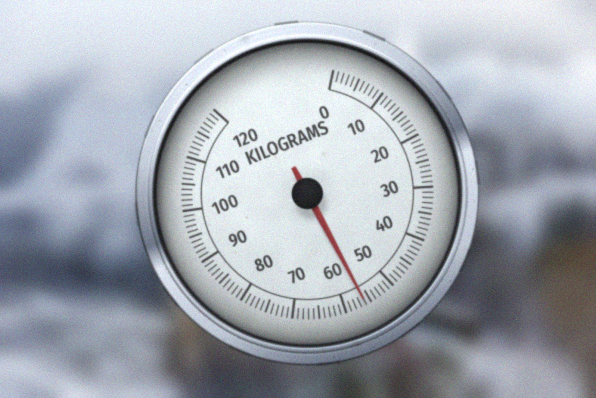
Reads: 56 kg
